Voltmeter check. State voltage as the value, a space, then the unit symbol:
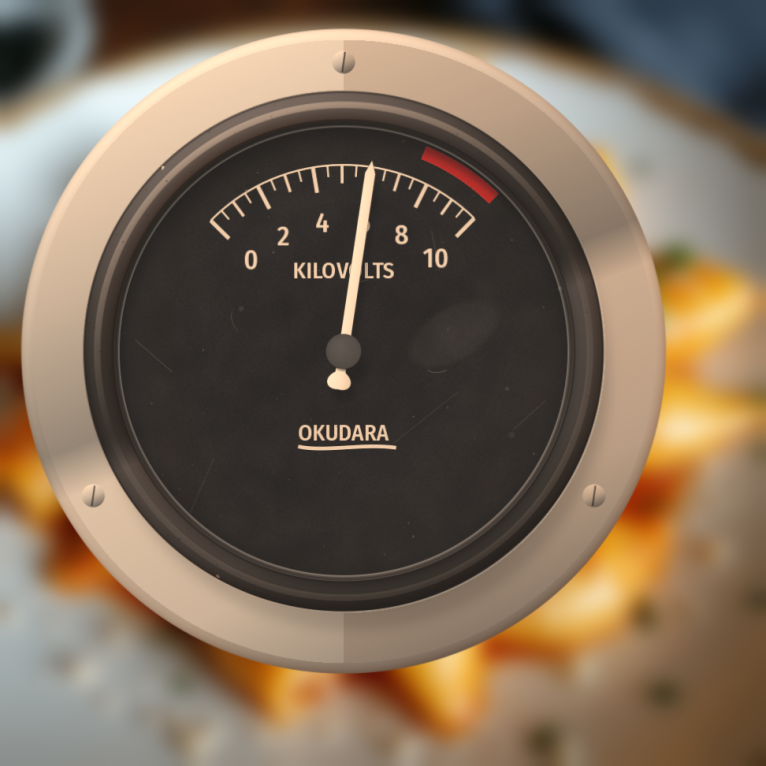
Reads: 6 kV
